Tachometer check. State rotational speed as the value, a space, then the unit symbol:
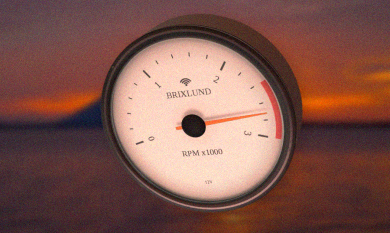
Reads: 2700 rpm
